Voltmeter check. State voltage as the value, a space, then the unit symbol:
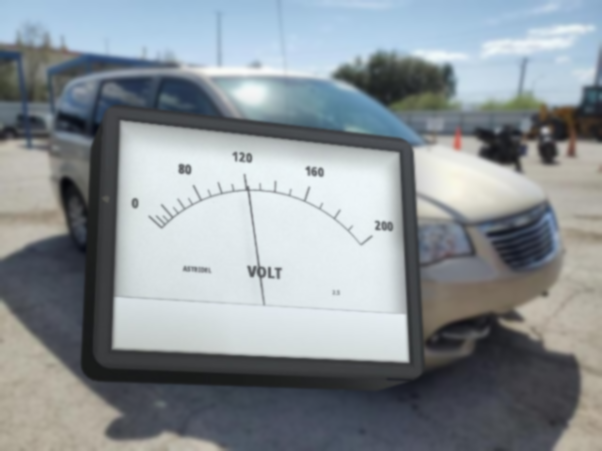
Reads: 120 V
